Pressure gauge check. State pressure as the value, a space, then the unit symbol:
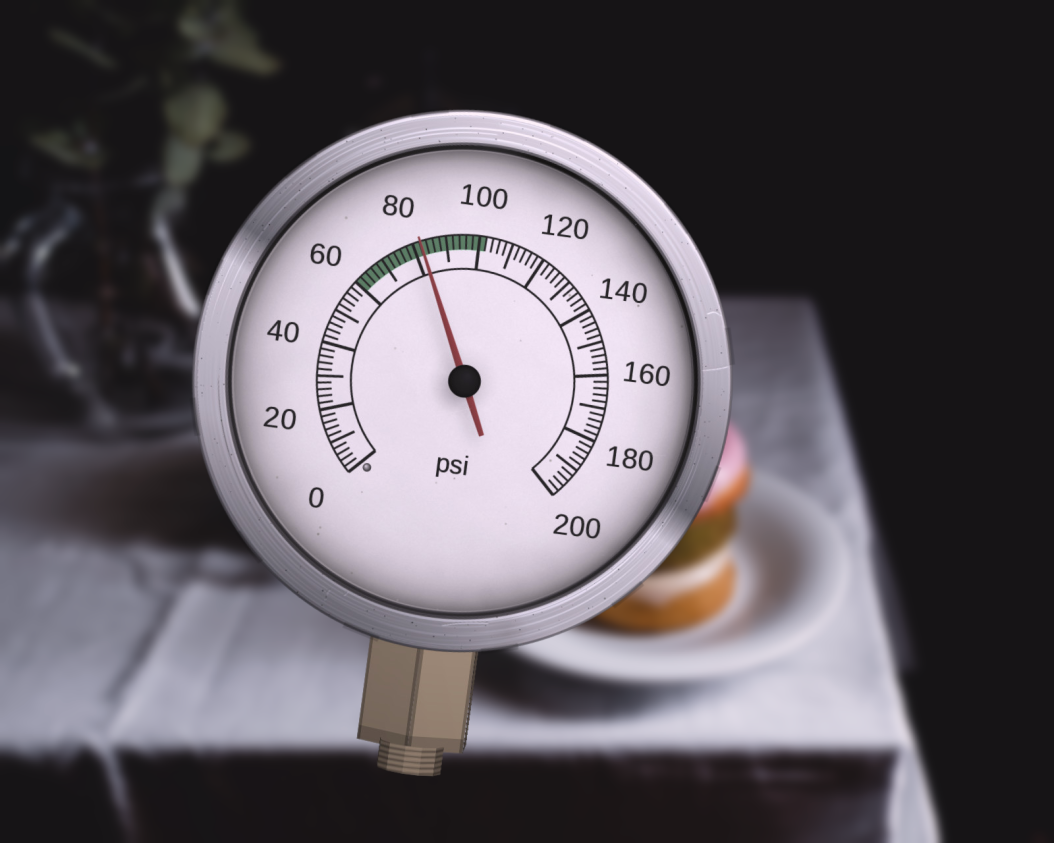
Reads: 82 psi
